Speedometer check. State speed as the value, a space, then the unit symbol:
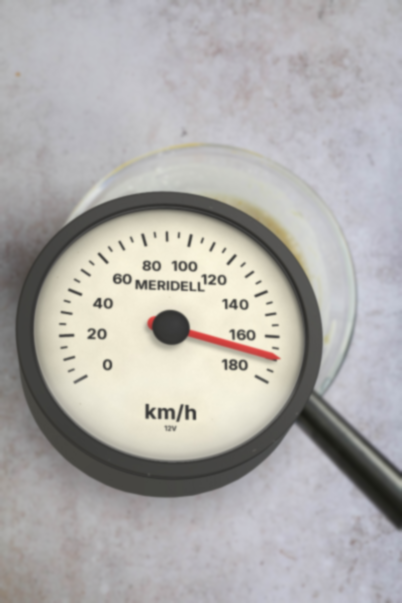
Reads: 170 km/h
